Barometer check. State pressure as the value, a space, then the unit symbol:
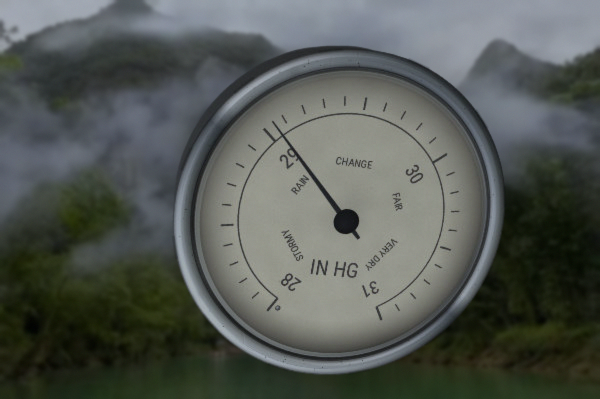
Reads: 29.05 inHg
